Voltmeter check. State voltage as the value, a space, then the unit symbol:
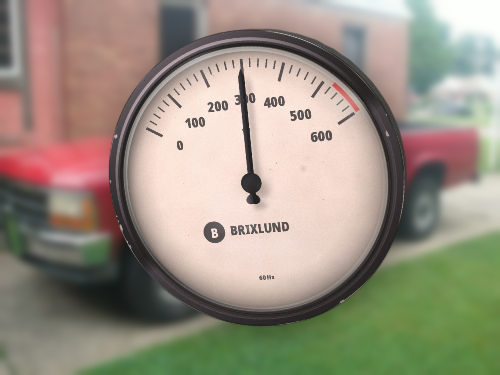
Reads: 300 V
